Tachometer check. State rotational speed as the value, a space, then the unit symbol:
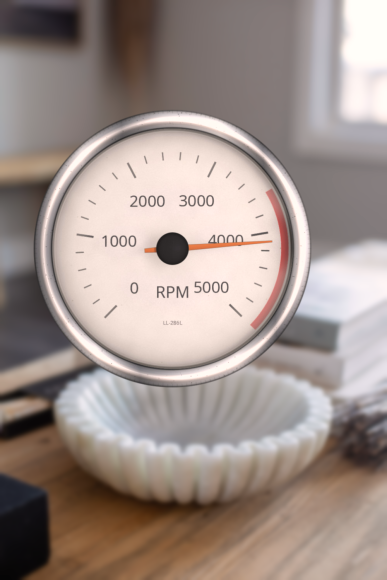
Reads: 4100 rpm
